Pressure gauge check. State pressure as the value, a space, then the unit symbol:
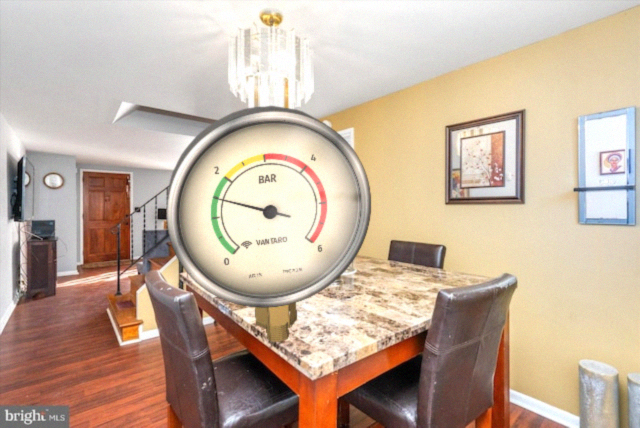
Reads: 1.5 bar
